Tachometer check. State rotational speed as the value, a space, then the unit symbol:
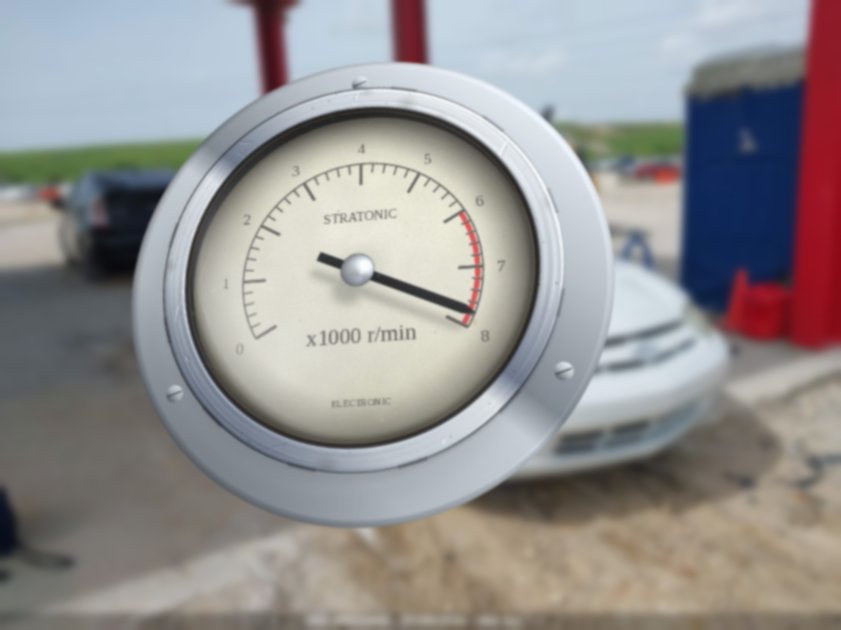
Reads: 7800 rpm
